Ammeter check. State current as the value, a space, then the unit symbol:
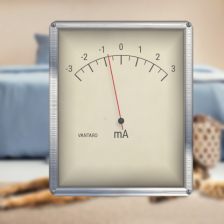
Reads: -0.75 mA
